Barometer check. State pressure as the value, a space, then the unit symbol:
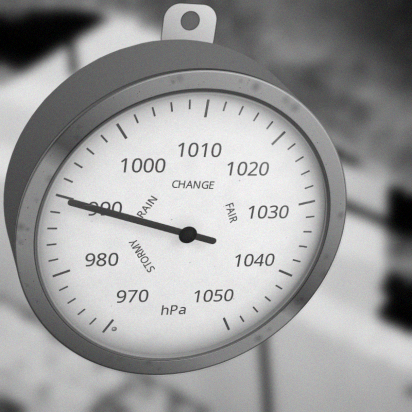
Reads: 990 hPa
